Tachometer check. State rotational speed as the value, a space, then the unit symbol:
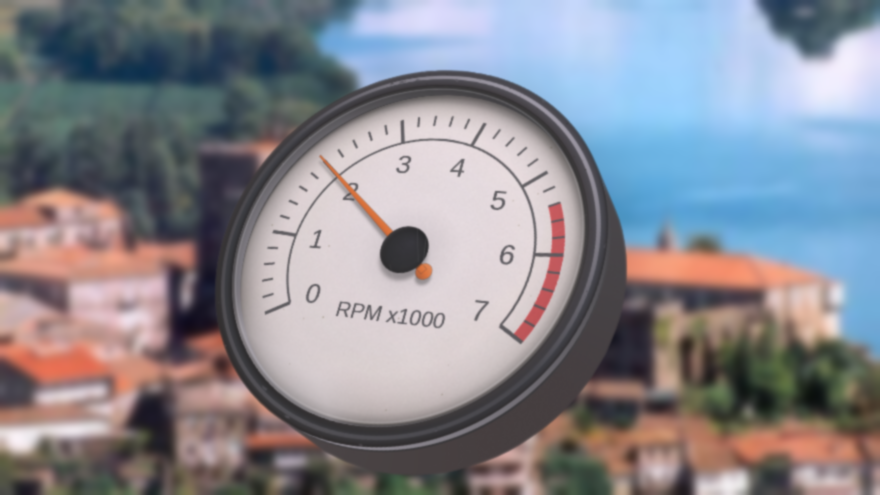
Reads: 2000 rpm
